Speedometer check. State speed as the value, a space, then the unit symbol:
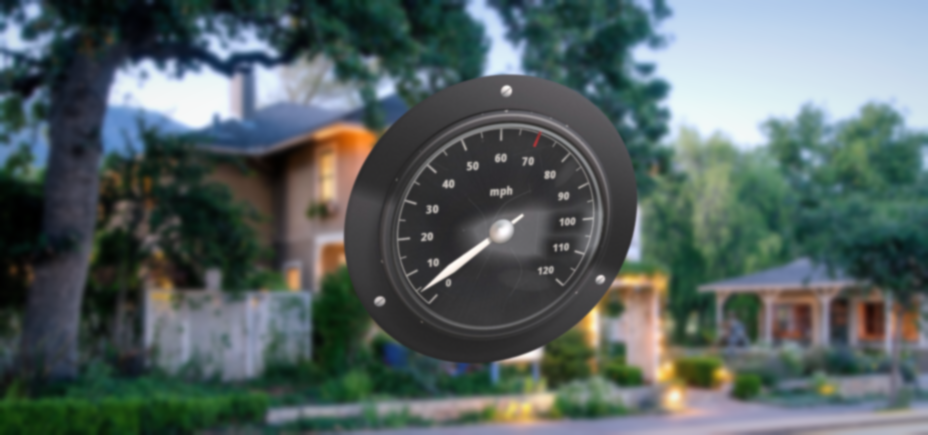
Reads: 5 mph
